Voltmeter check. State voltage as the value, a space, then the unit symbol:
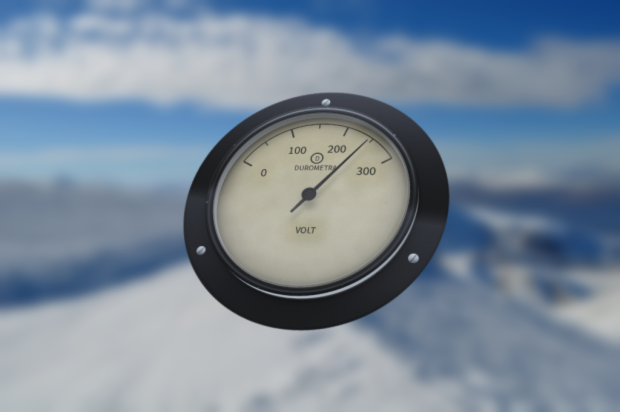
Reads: 250 V
